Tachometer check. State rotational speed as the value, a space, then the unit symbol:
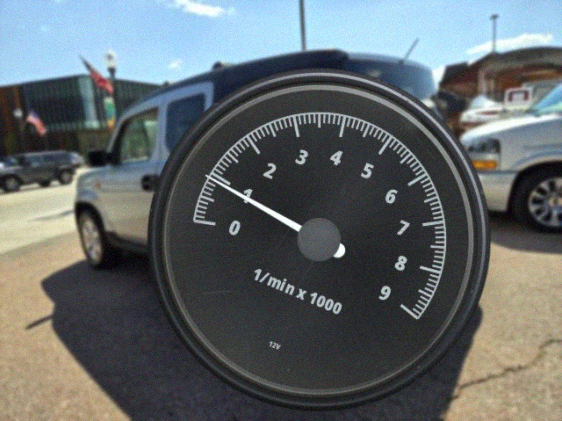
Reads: 900 rpm
